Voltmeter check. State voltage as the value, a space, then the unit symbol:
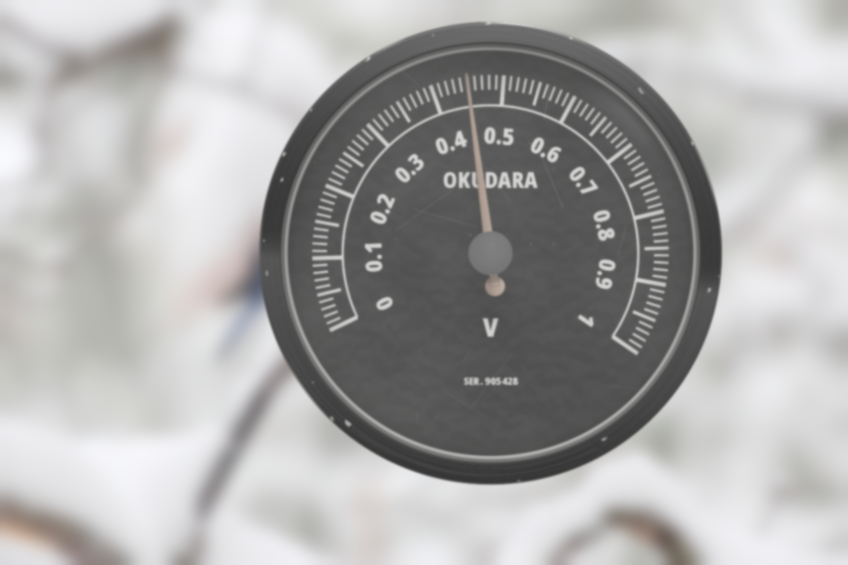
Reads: 0.45 V
